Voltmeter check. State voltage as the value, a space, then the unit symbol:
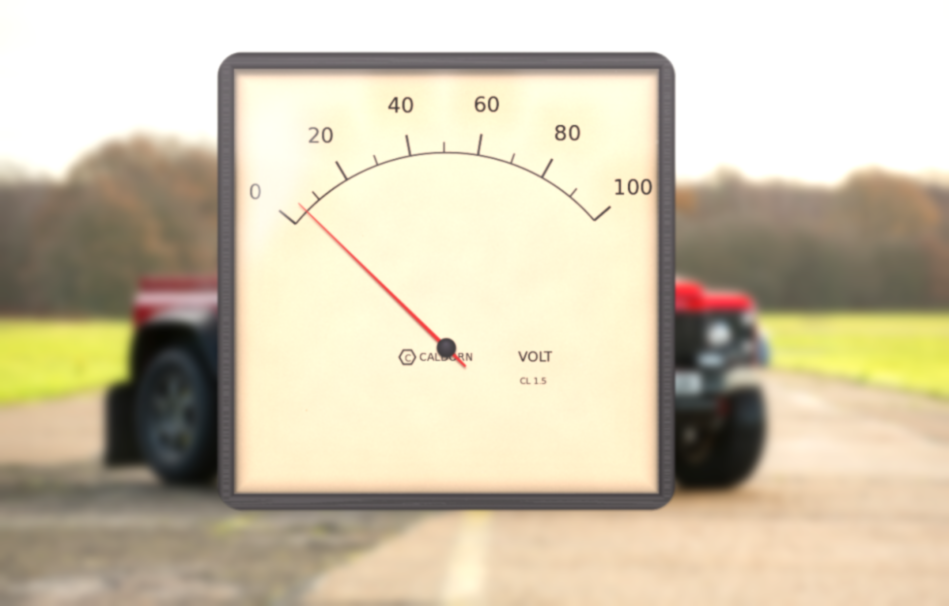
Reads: 5 V
